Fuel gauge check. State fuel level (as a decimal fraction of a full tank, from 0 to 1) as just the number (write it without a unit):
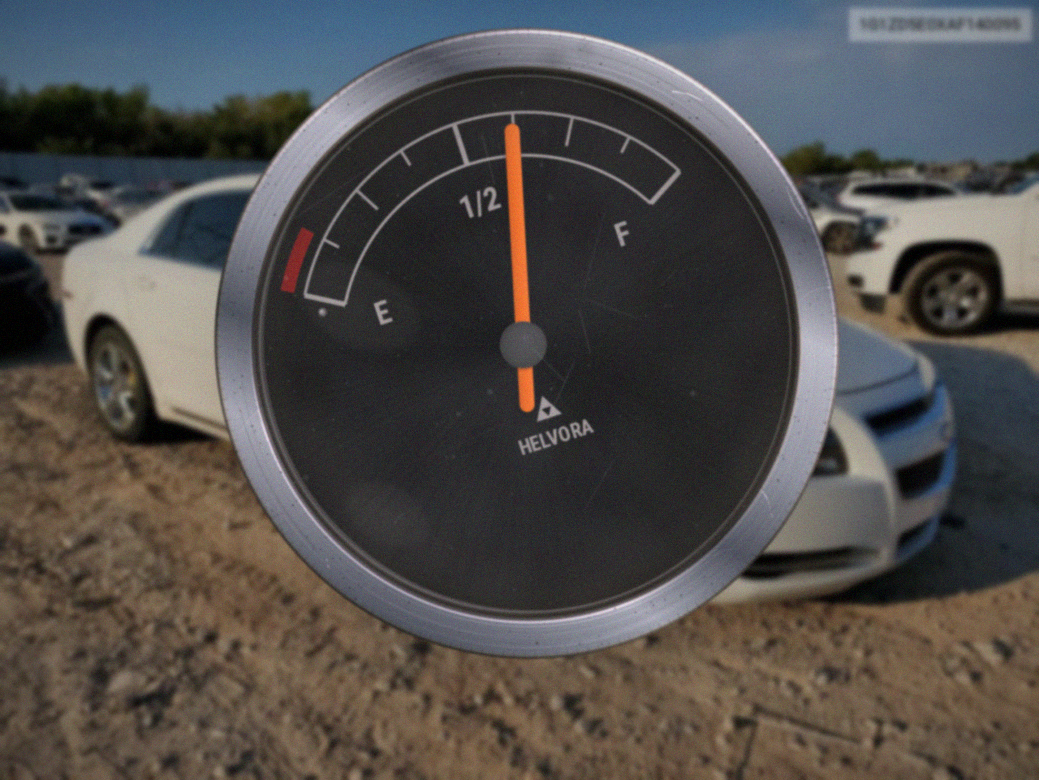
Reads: 0.625
